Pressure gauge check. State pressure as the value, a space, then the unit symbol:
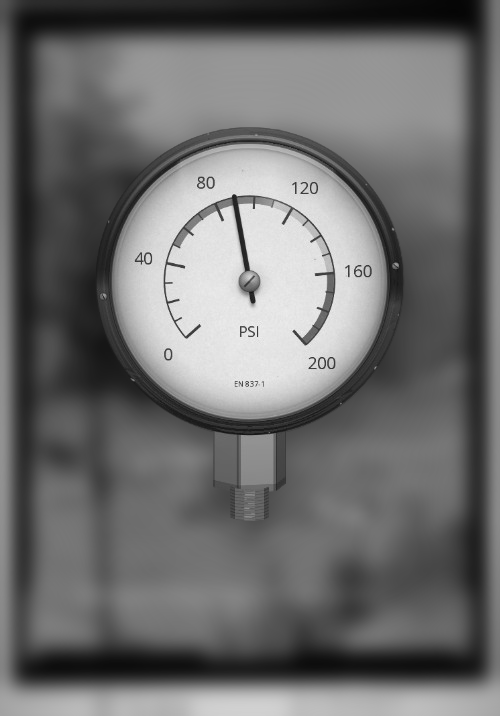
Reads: 90 psi
